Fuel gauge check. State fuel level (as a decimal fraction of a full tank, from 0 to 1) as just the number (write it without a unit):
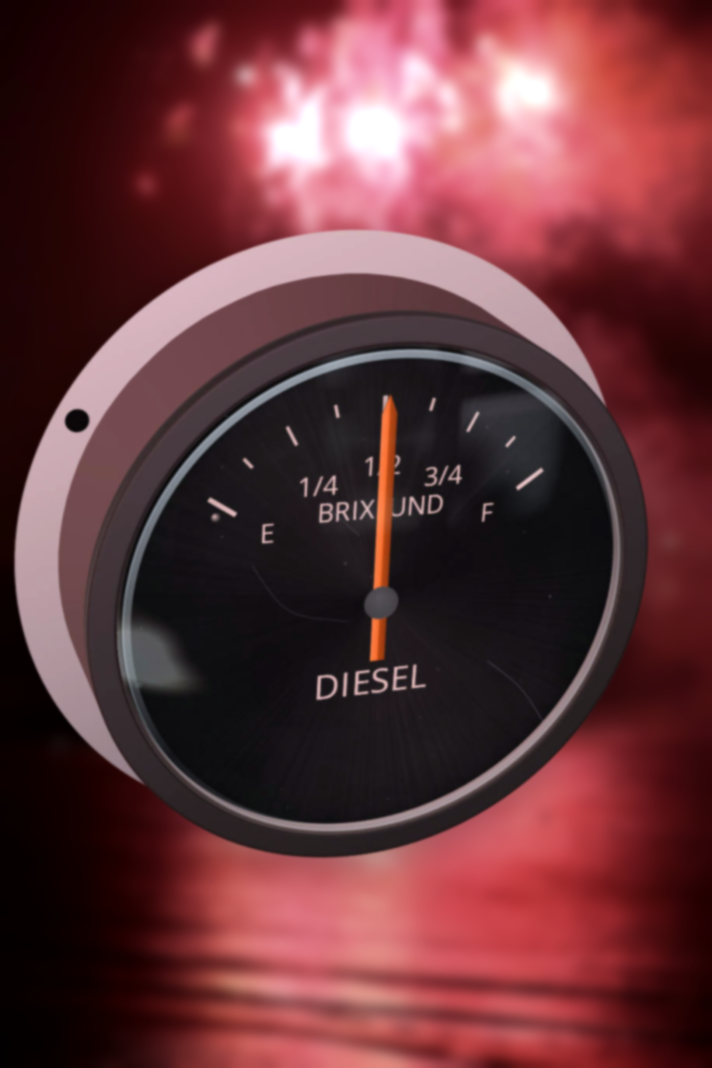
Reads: 0.5
